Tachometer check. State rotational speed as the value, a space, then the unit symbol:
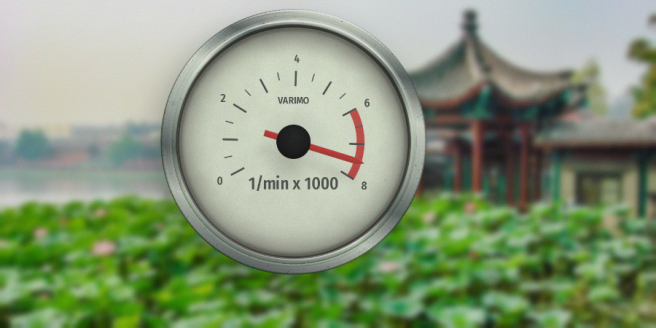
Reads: 7500 rpm
